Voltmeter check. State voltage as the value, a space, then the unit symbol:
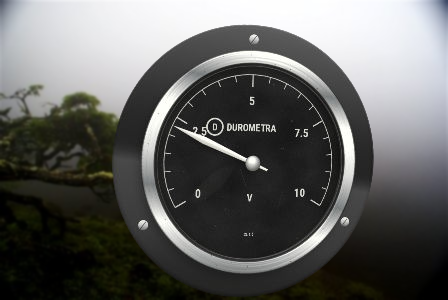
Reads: 2.25 V
